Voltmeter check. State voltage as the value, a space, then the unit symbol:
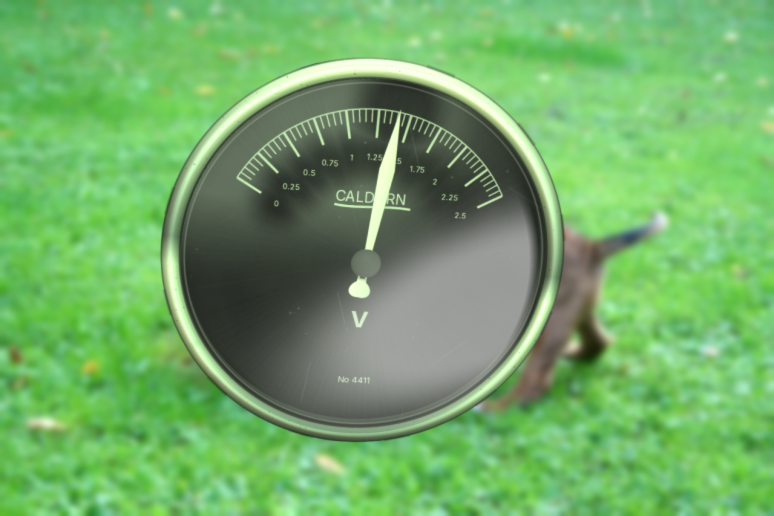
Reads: 1.4 V
